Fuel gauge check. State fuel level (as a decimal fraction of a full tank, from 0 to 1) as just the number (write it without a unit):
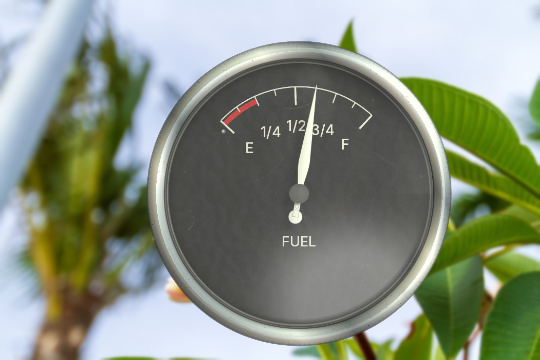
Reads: 0.625
